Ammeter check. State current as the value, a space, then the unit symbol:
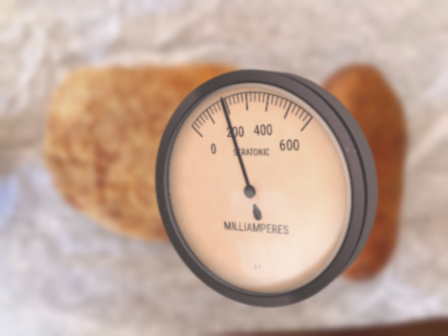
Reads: 200 mA
